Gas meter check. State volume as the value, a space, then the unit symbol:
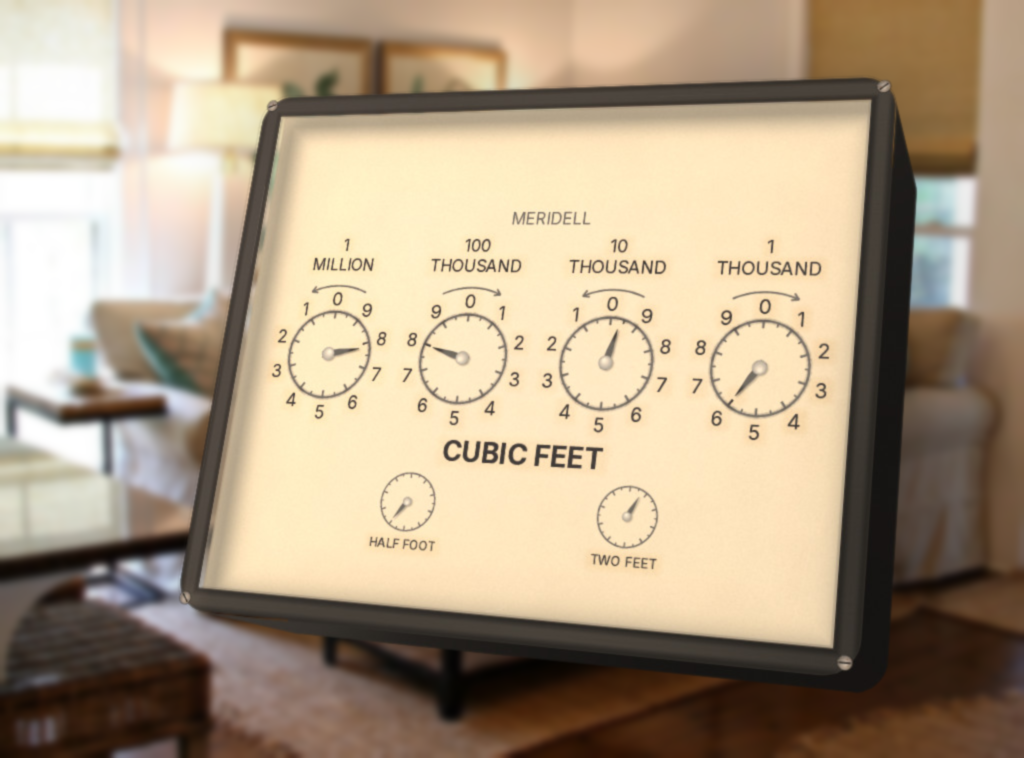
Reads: 779600 ft³
